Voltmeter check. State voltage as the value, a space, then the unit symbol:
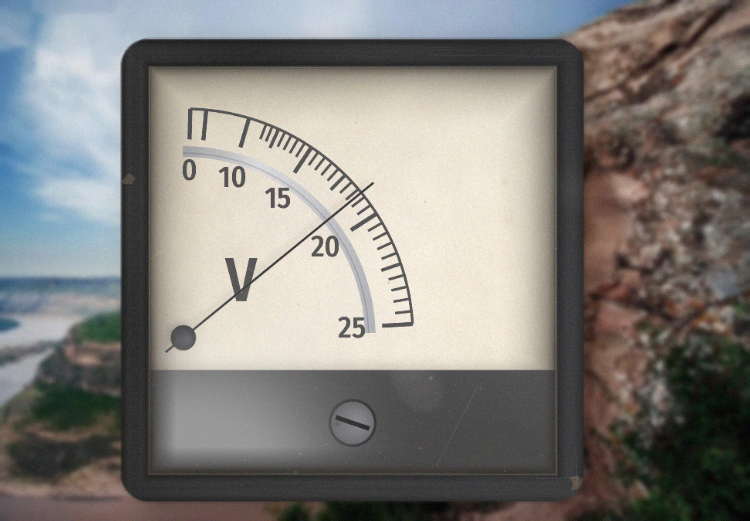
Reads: 18.75 V
